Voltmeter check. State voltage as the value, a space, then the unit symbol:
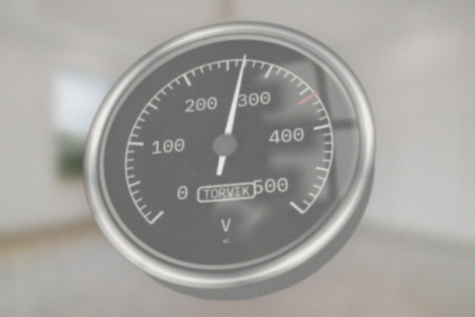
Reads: 270 V
